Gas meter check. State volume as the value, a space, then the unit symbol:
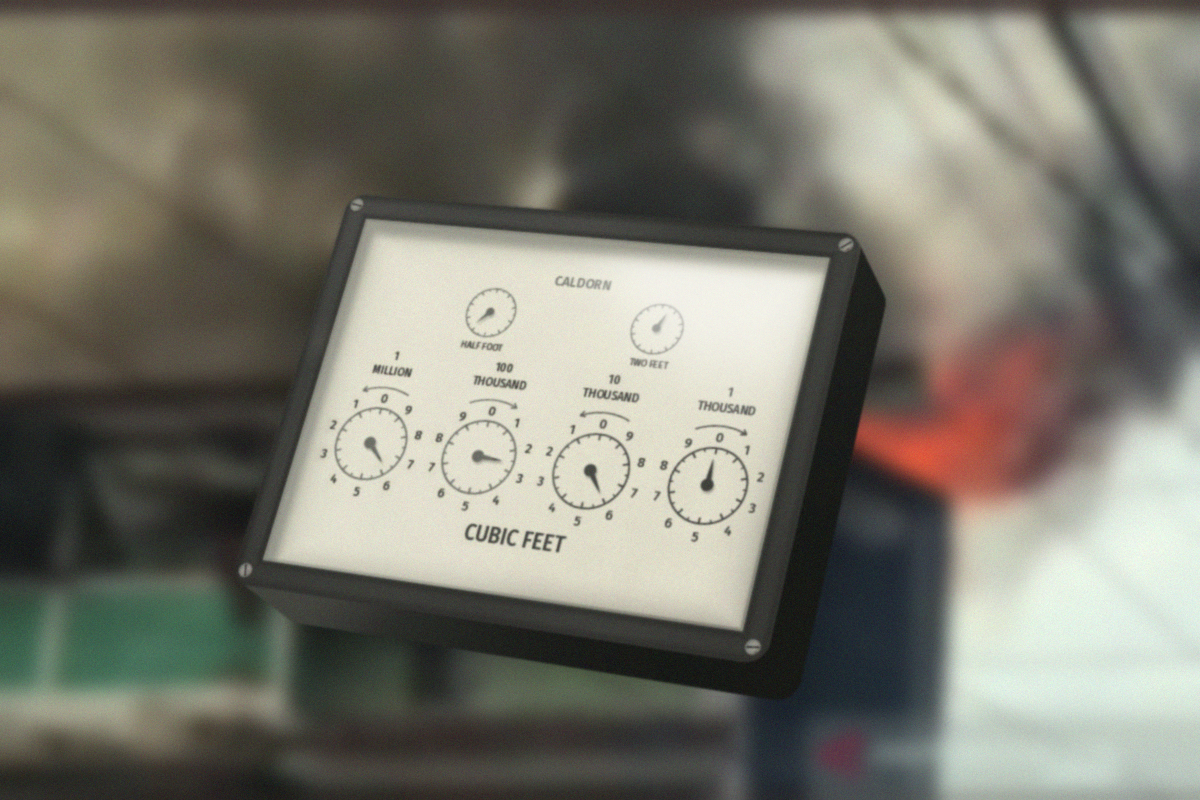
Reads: 626000 ft³
